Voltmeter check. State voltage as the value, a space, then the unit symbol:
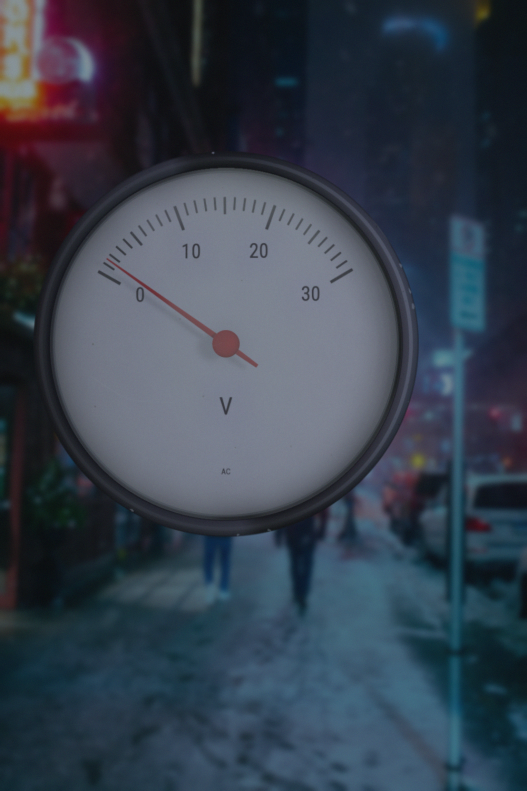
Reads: 1.5 V
